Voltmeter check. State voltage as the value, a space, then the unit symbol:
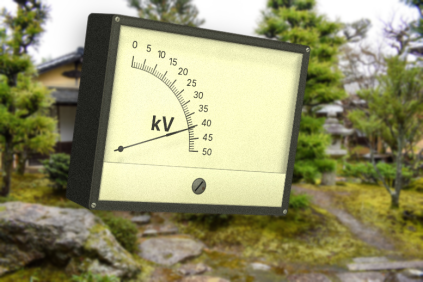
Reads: 40 kV
